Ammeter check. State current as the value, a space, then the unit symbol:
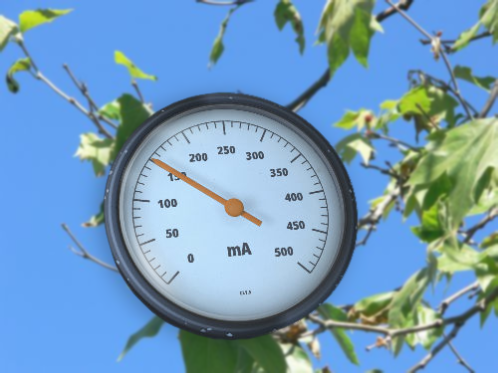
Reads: 150 mA
